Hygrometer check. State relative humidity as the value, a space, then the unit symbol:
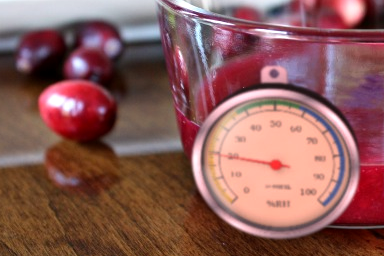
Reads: 20 %
